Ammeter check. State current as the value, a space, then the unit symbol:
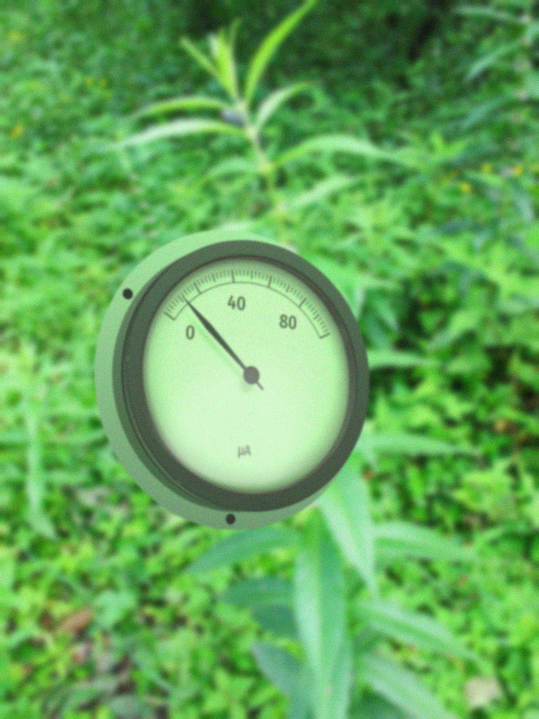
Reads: 10 µA
